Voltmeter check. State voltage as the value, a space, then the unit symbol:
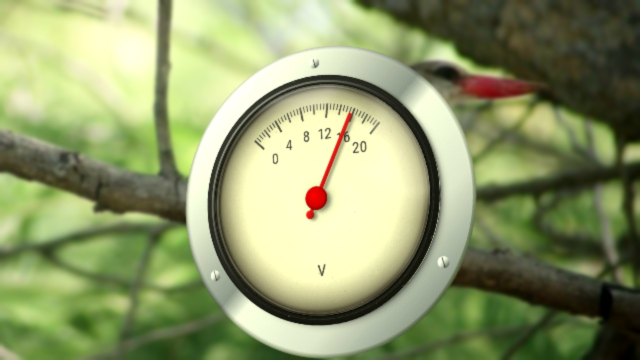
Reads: 16 V
